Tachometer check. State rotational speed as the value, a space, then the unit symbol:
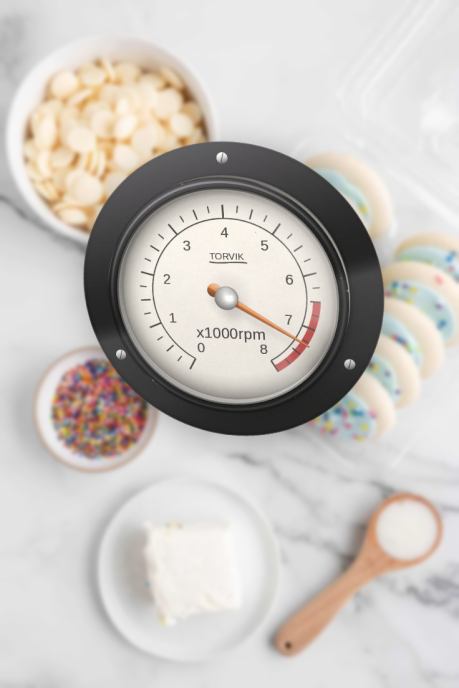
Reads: 7250 rpm
